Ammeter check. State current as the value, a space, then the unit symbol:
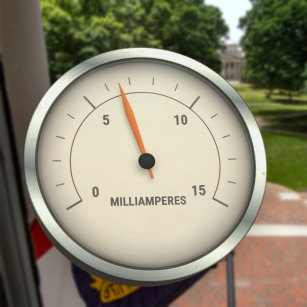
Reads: 6.5 mA
